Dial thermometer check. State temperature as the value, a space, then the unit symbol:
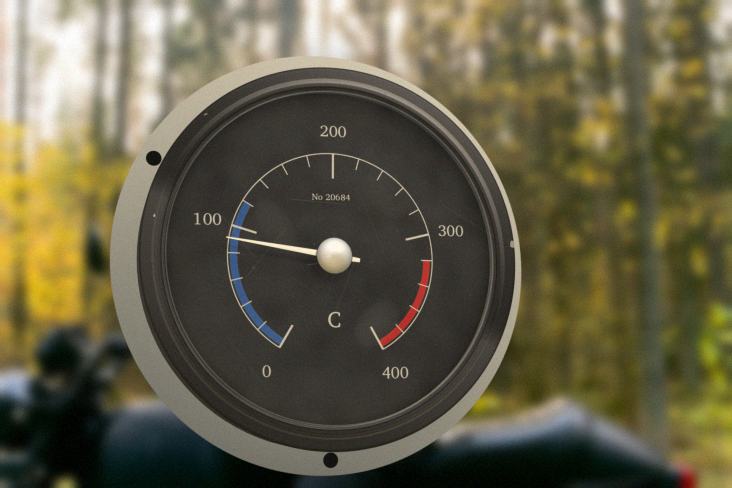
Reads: 90 °C
